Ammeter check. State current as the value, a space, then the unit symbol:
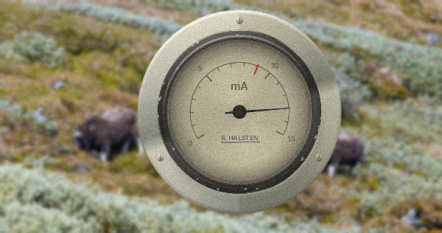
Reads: 13 mA
